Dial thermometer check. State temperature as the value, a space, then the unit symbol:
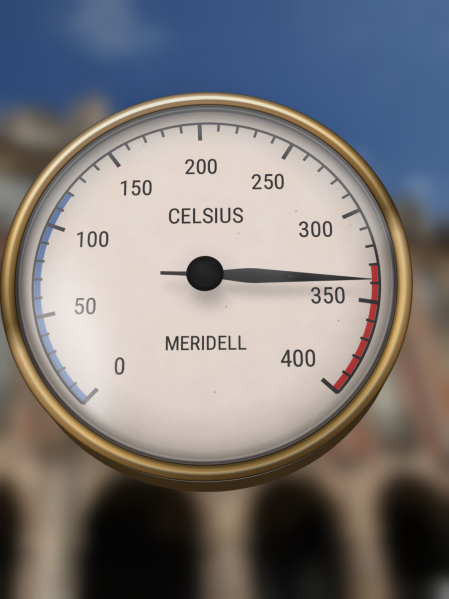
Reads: 340 °C
